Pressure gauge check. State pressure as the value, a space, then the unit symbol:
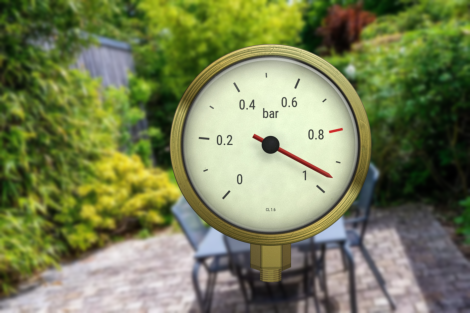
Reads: 0.95 bar
